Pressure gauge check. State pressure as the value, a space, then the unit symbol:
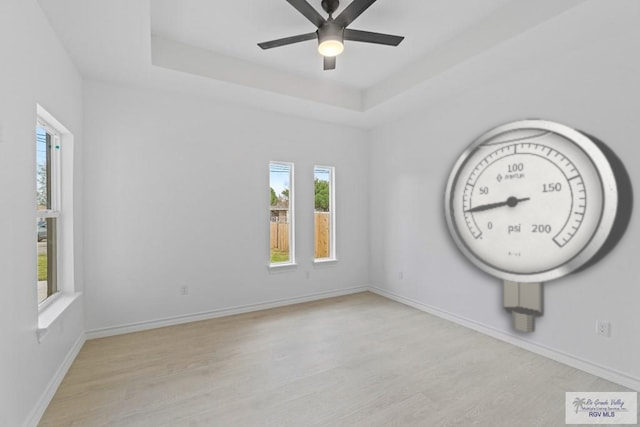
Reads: 25 psi
